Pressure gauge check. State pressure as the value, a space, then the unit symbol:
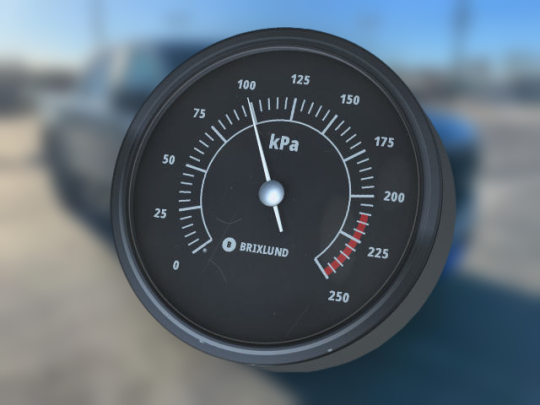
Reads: 100 kPa
